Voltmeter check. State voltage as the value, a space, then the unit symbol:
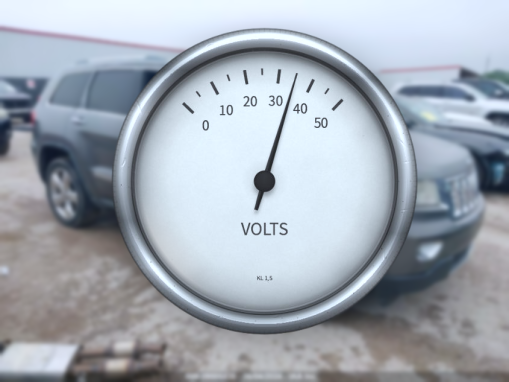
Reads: 35 V
